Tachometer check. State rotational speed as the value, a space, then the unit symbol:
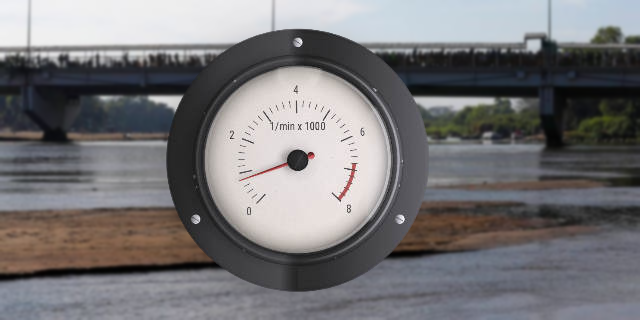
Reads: 800 rpm
